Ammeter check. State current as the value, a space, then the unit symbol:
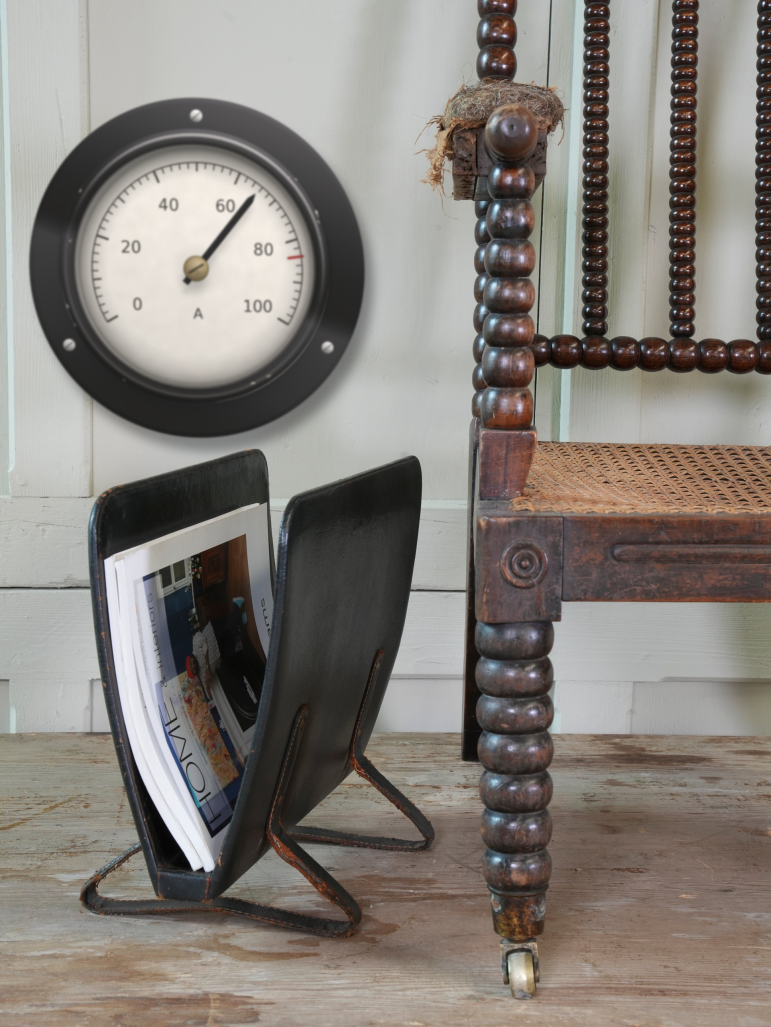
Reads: 66 A
